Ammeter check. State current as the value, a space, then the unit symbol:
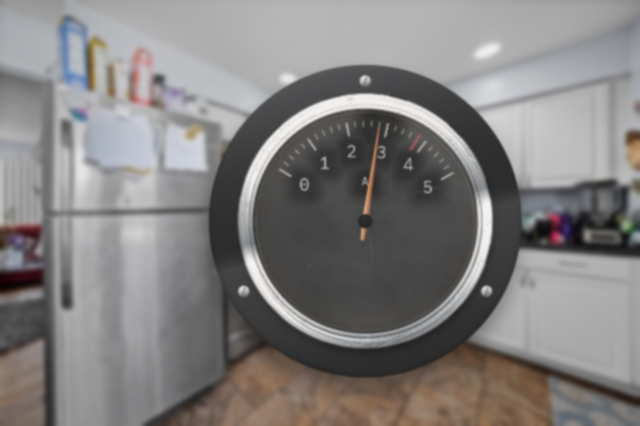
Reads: 2.8 A
